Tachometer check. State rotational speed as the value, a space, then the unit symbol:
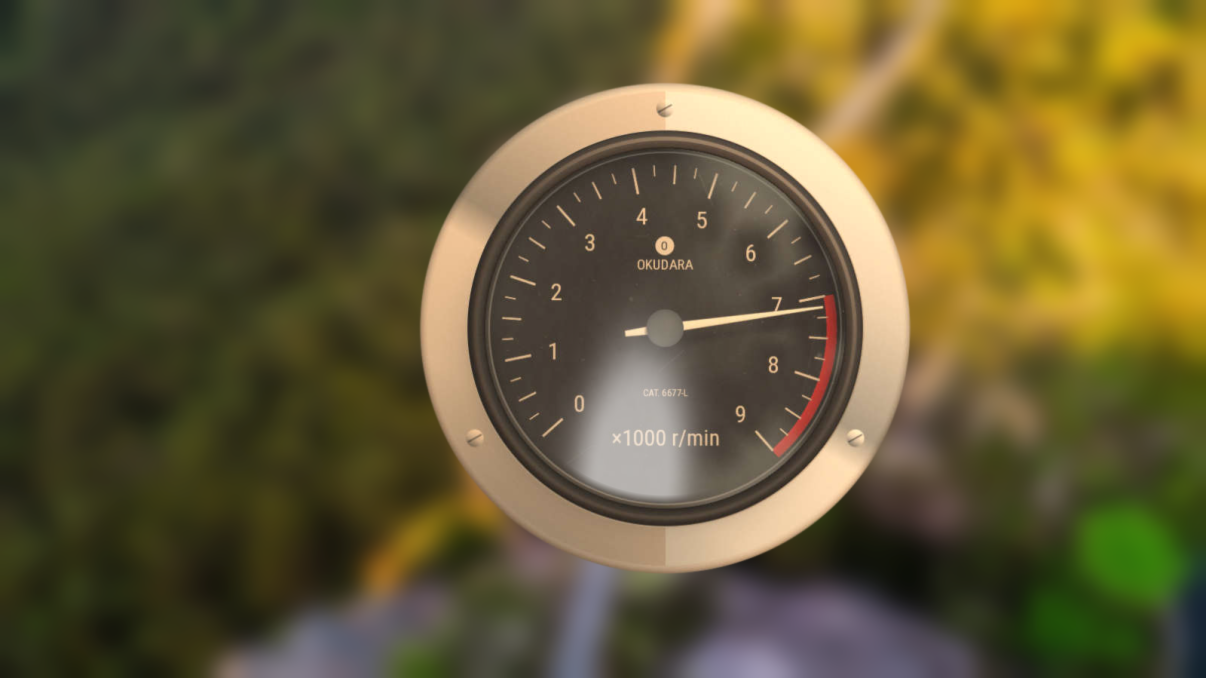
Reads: 7125 rpm
